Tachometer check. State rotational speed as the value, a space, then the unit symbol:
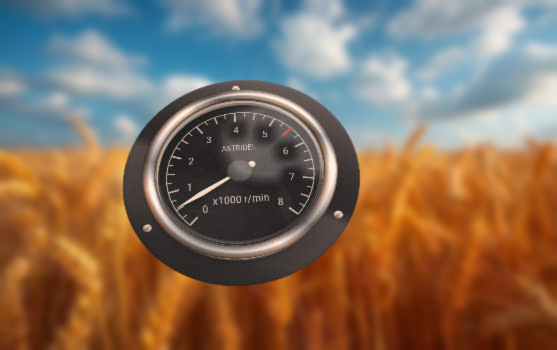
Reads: 500 rpm
